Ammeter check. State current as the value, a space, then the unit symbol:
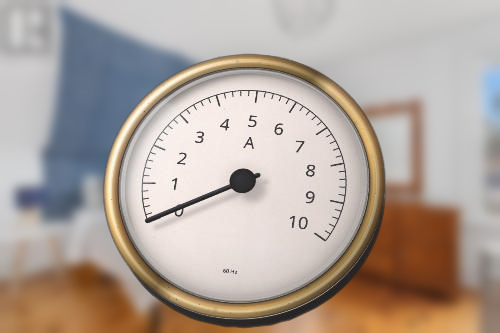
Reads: 0 A
